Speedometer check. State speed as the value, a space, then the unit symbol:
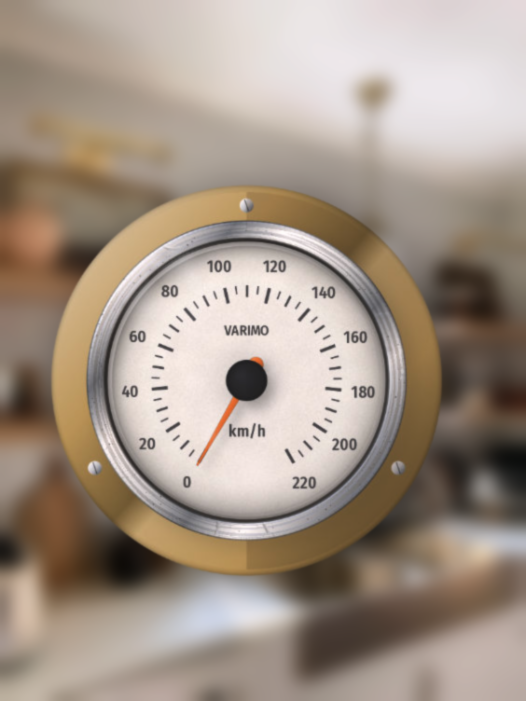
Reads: 0 km/h
